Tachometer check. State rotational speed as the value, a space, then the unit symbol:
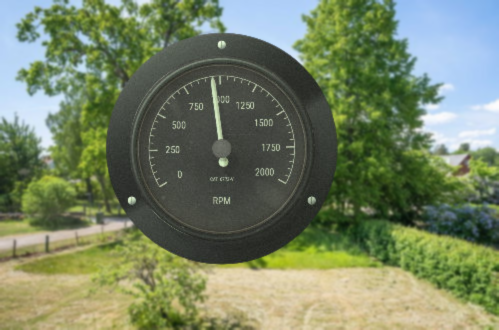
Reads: 950 rpm
